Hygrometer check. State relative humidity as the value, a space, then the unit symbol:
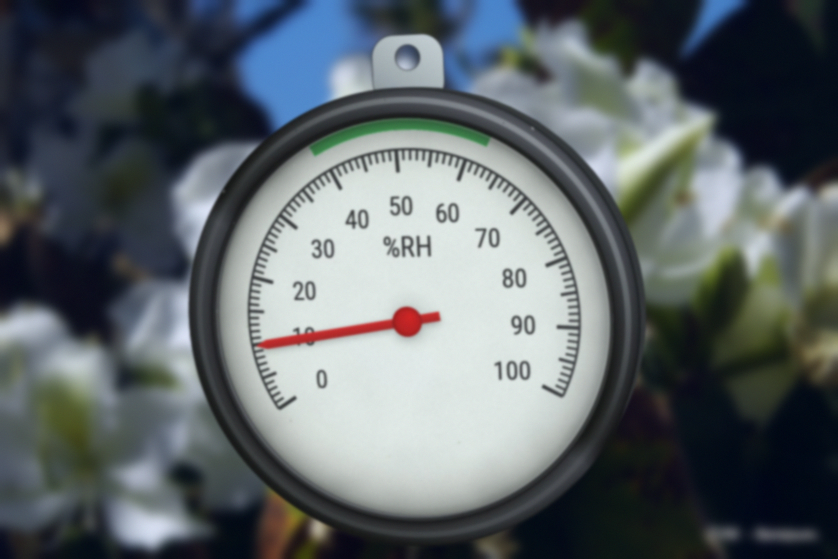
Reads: 10 %
